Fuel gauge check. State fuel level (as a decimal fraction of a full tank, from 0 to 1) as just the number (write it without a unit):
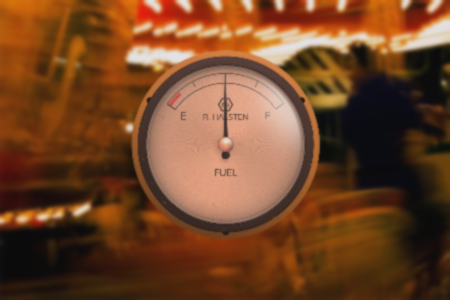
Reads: 0.5
